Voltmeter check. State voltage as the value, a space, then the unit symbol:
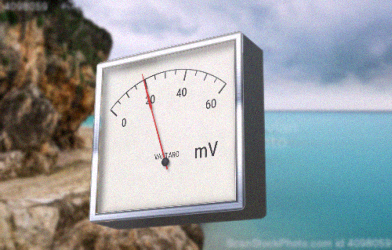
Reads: 20 mV
